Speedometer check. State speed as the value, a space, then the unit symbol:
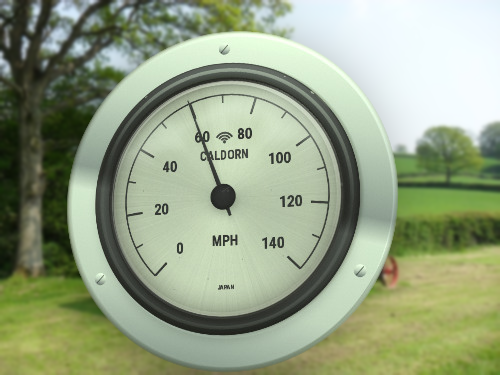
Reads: 60 mph
